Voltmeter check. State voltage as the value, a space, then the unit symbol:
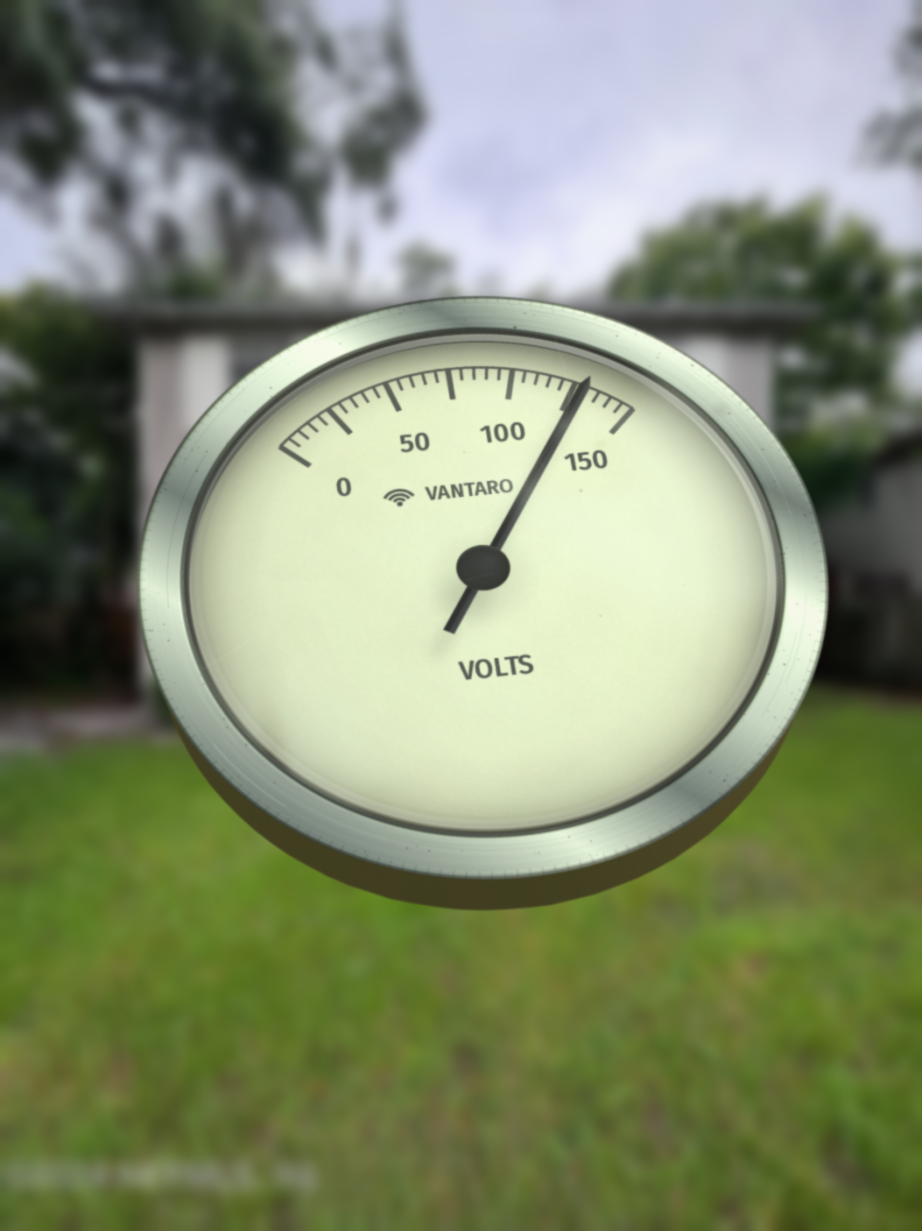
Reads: 130 V
